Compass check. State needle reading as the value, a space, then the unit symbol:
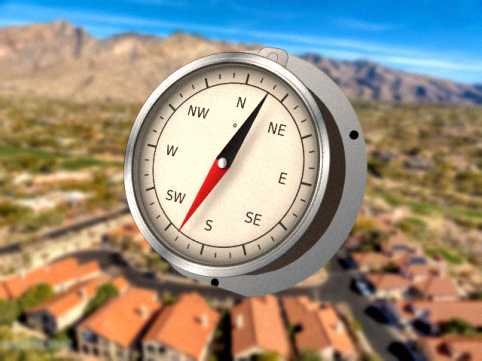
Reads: 200 °
